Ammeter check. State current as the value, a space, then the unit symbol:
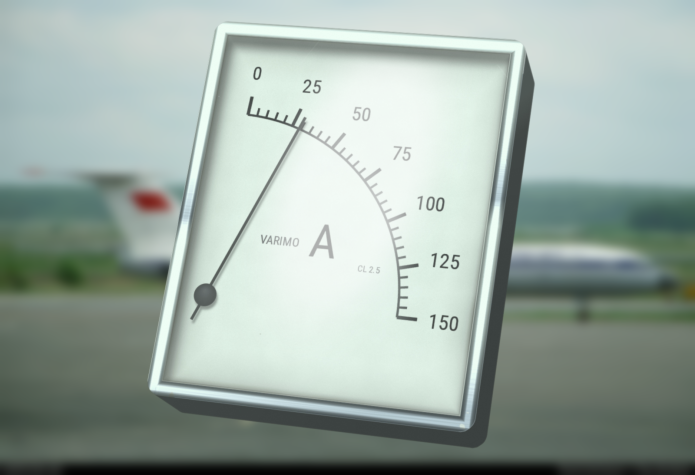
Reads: 30 A
